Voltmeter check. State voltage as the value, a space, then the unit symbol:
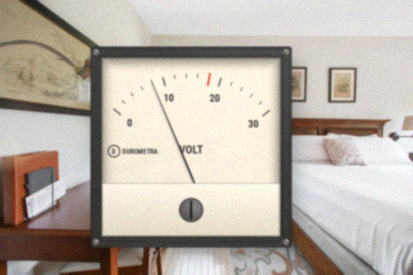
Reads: 8 V
